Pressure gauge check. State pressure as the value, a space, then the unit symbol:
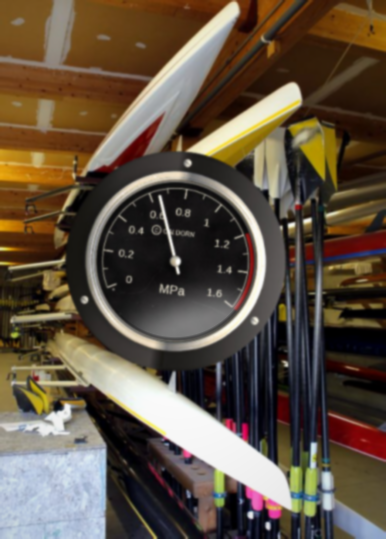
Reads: 0.65 MPa
